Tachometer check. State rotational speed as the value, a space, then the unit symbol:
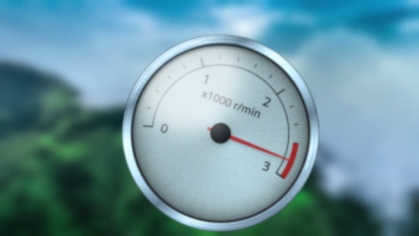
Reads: 2800 rpm
